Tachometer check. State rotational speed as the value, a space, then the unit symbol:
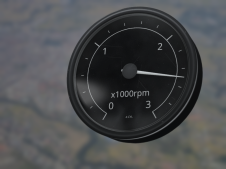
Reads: 2500 rpm
